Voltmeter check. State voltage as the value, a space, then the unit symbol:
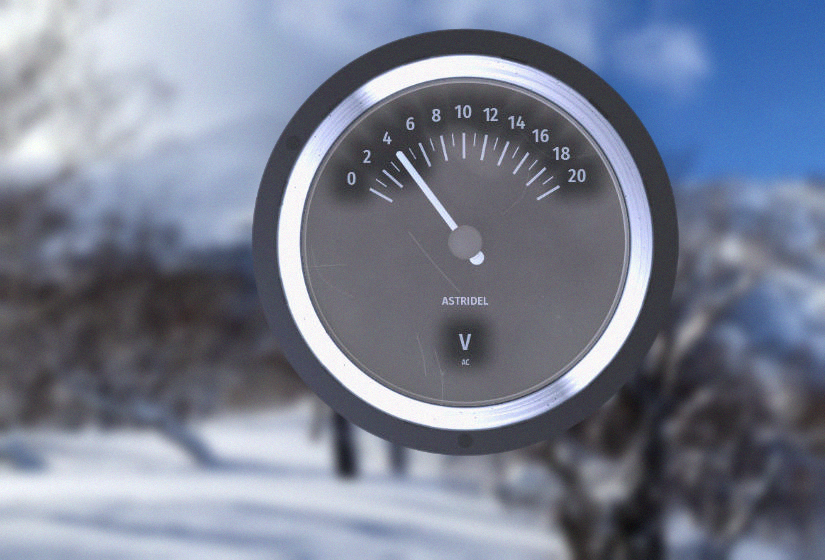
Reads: 4 V
